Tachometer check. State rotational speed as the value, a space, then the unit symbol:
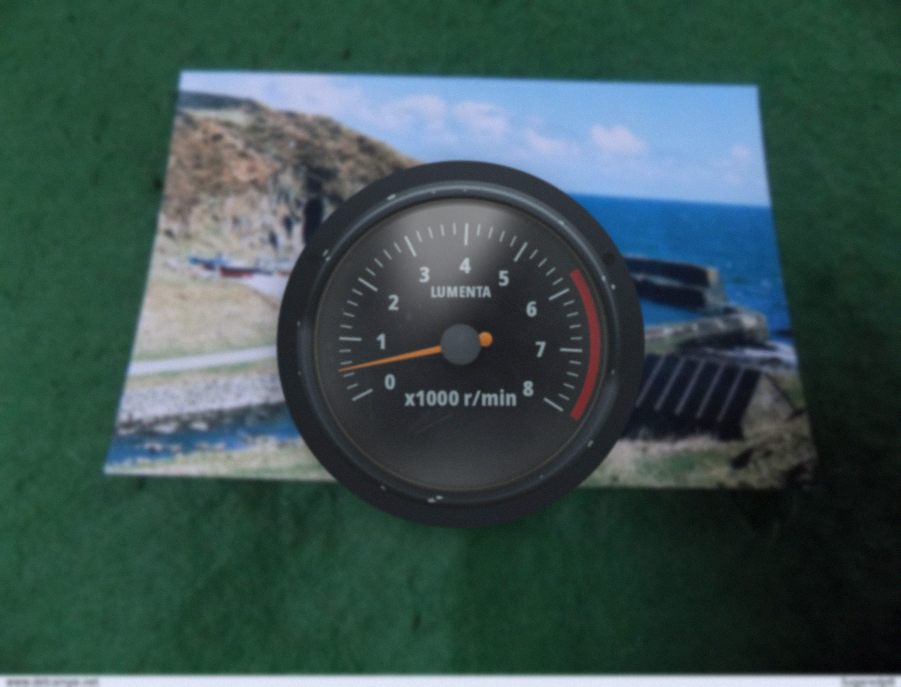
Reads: 500 rpm
